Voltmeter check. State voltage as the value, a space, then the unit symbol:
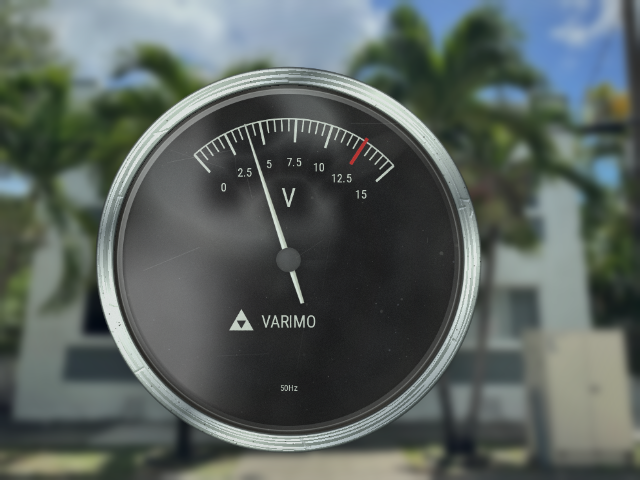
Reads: 4 V
